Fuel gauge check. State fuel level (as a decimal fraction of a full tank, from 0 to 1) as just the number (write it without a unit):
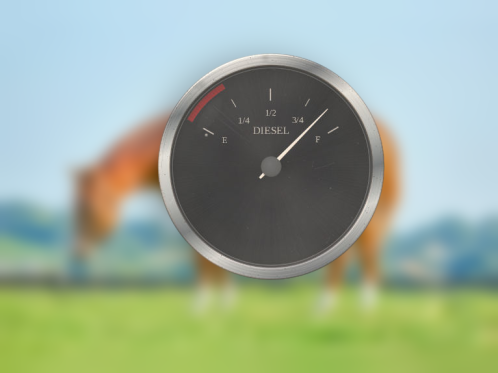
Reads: 0.875
